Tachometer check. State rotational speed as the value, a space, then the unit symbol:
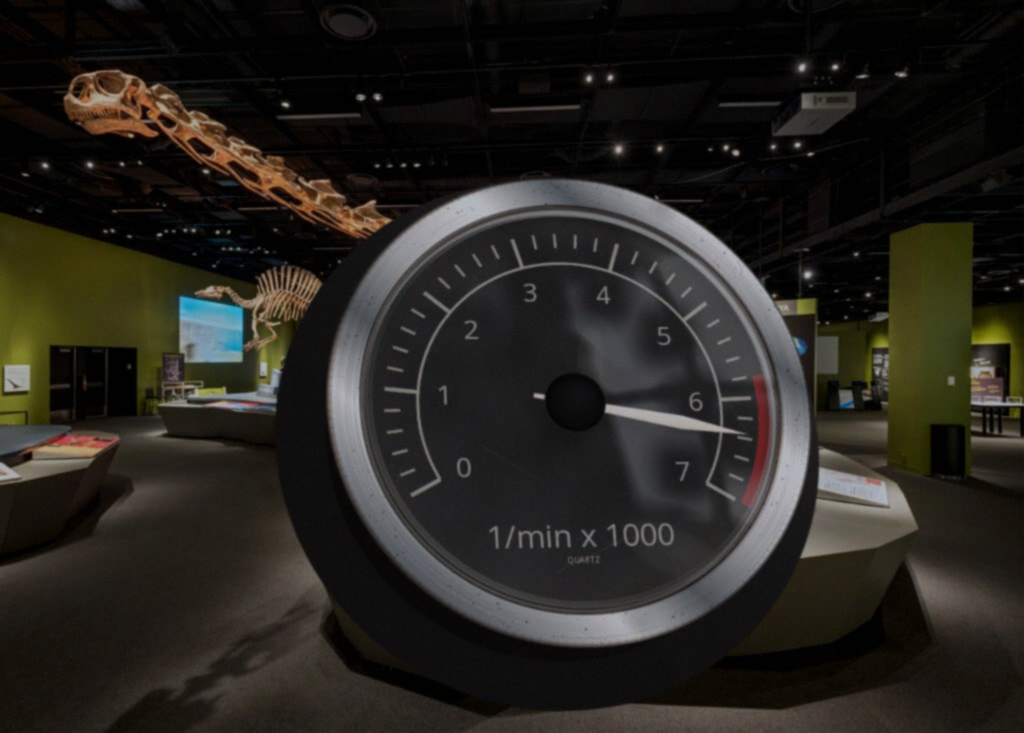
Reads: 6400 rpm
